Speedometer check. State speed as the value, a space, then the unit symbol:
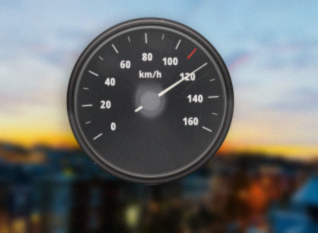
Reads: 120 km/h
